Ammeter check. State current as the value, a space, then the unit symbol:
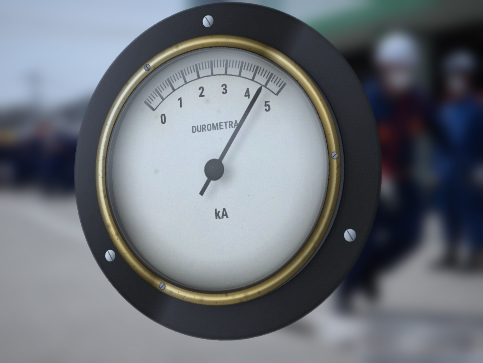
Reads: 4.5 kA
